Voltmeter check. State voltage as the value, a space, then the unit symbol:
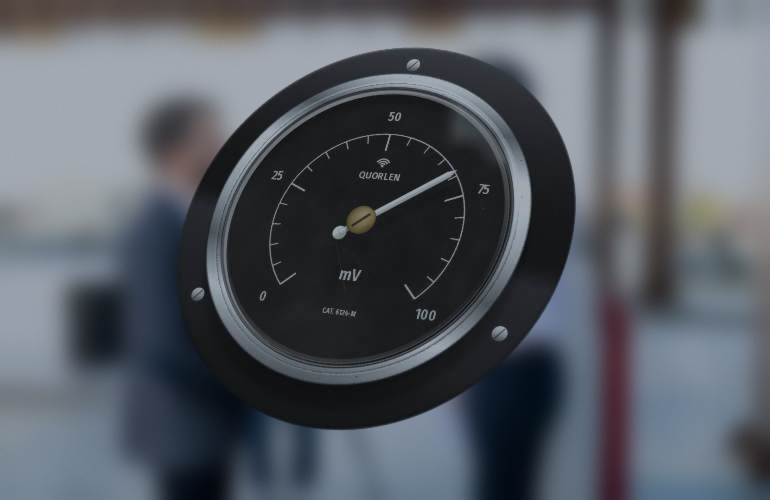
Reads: 70 mV
